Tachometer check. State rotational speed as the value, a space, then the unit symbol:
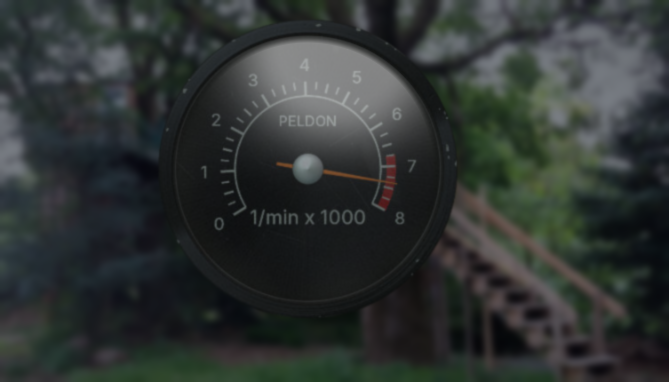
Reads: 7375 rpm
